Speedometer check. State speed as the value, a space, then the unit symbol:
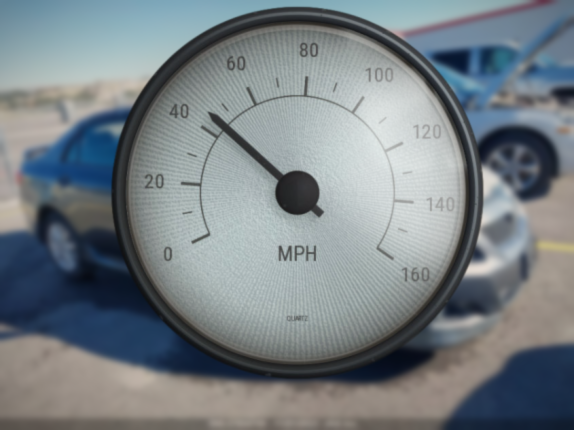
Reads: 45 mph
